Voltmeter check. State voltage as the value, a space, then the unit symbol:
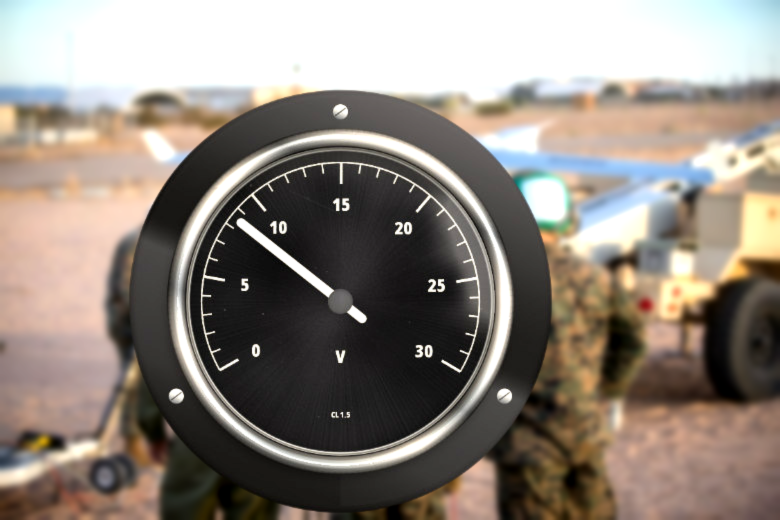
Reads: 8.5 V
